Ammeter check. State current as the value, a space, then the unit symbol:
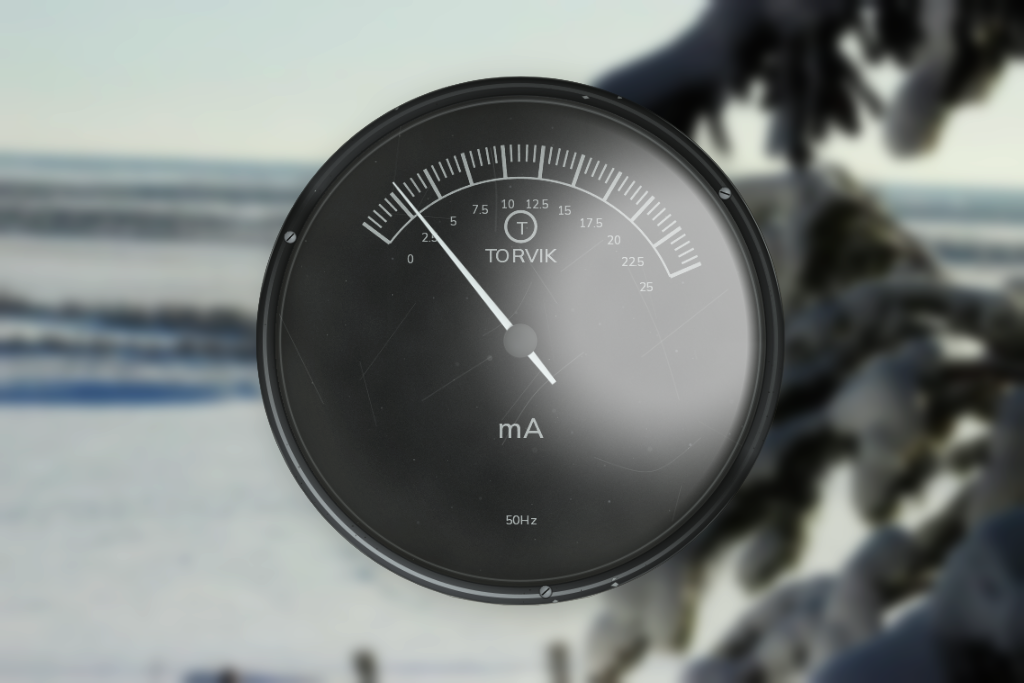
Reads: 3 mA
